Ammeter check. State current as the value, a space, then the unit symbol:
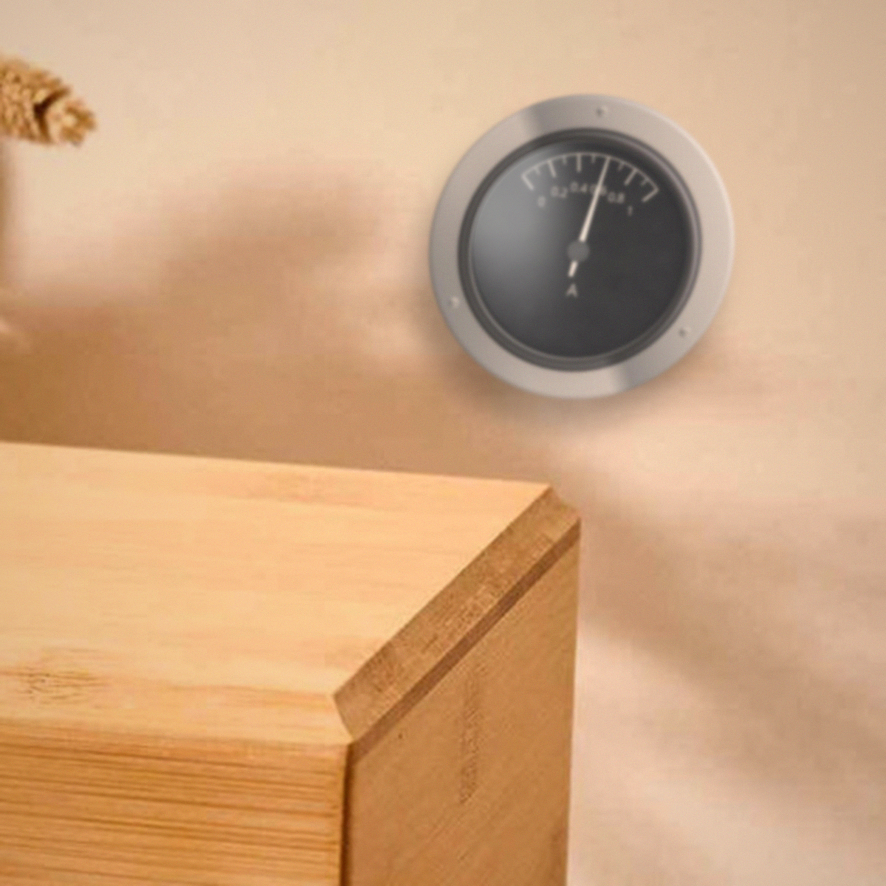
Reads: 0.6 A
